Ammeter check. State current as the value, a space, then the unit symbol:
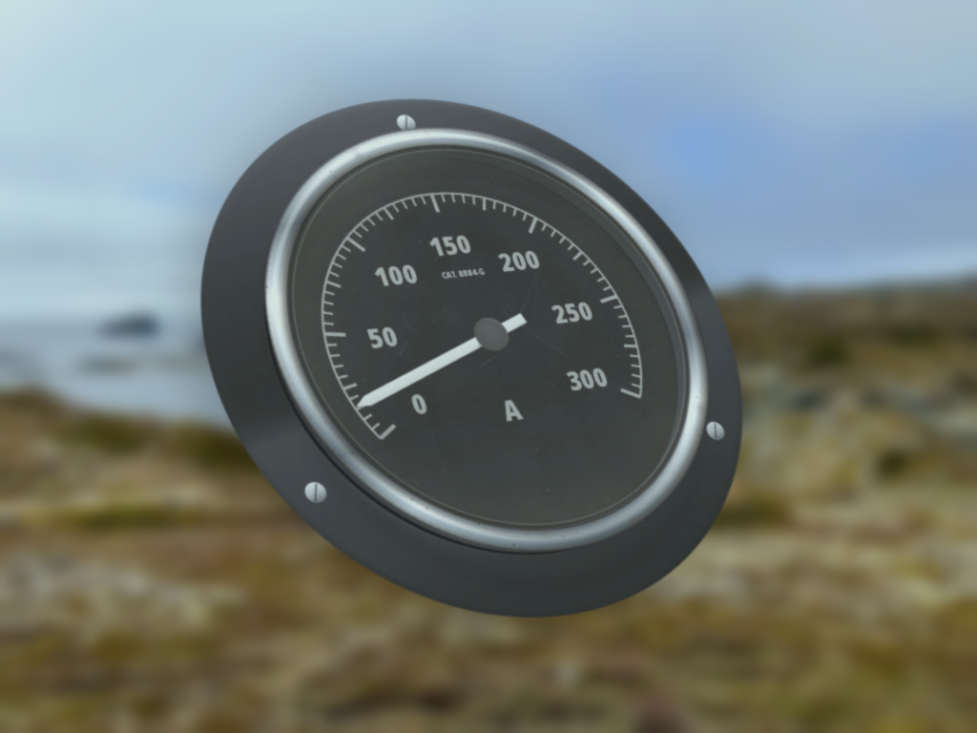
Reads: 15 A
